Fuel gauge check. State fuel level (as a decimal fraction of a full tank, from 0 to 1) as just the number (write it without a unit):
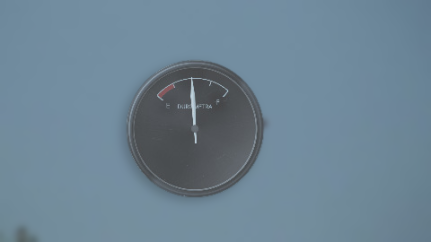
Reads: 0.5
